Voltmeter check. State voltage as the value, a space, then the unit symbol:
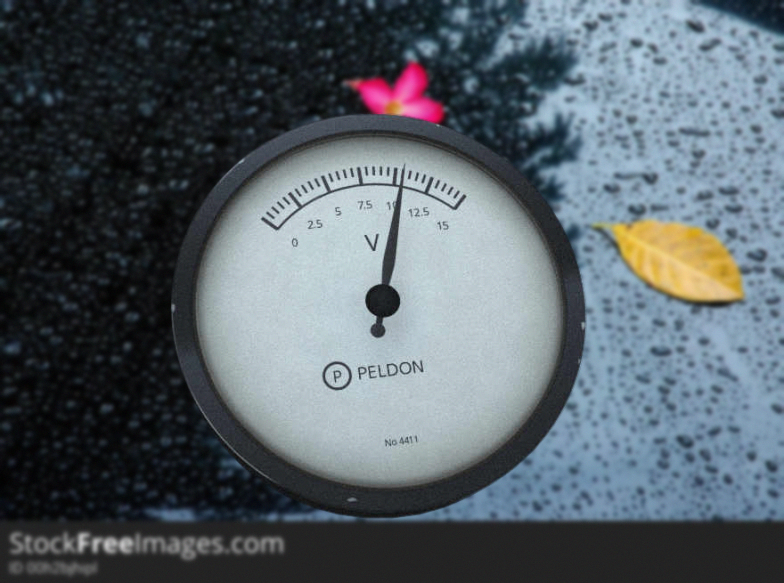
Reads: 10.5 V
